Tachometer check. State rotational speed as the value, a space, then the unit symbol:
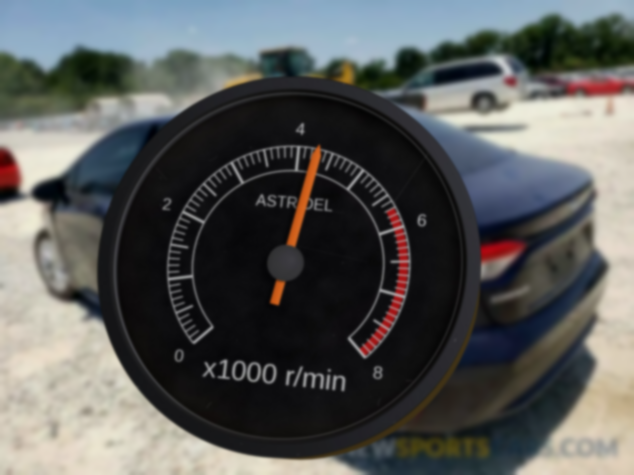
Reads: 4300 rpm
